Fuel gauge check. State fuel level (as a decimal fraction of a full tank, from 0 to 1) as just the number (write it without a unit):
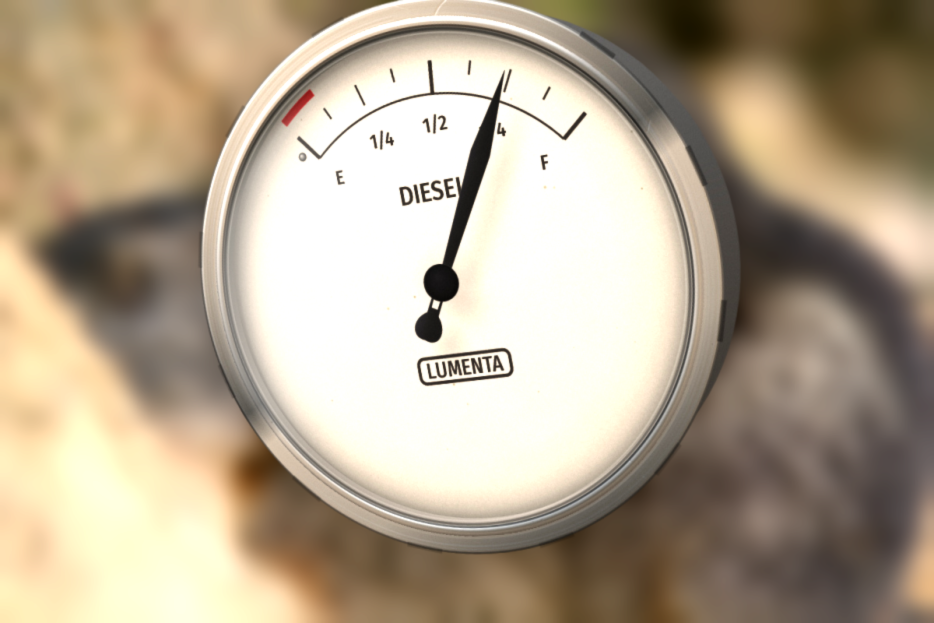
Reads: 0.75
